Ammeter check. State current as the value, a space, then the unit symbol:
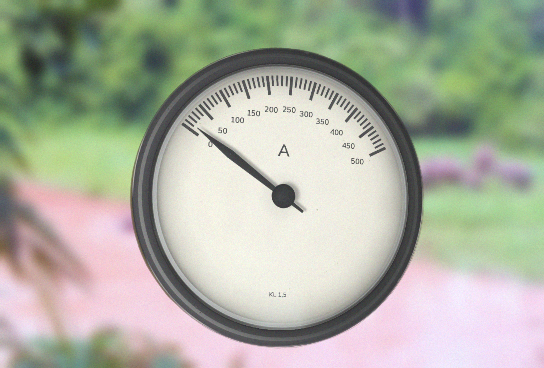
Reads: 10 A
